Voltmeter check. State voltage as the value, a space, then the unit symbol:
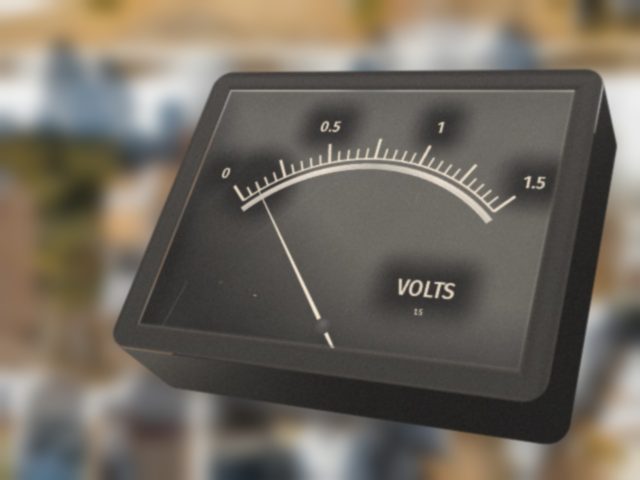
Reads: 0.1 V
